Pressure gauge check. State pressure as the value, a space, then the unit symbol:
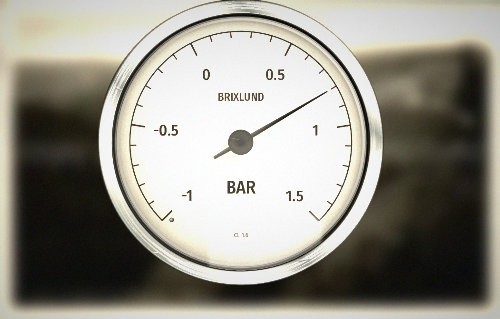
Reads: 0.8 bar
